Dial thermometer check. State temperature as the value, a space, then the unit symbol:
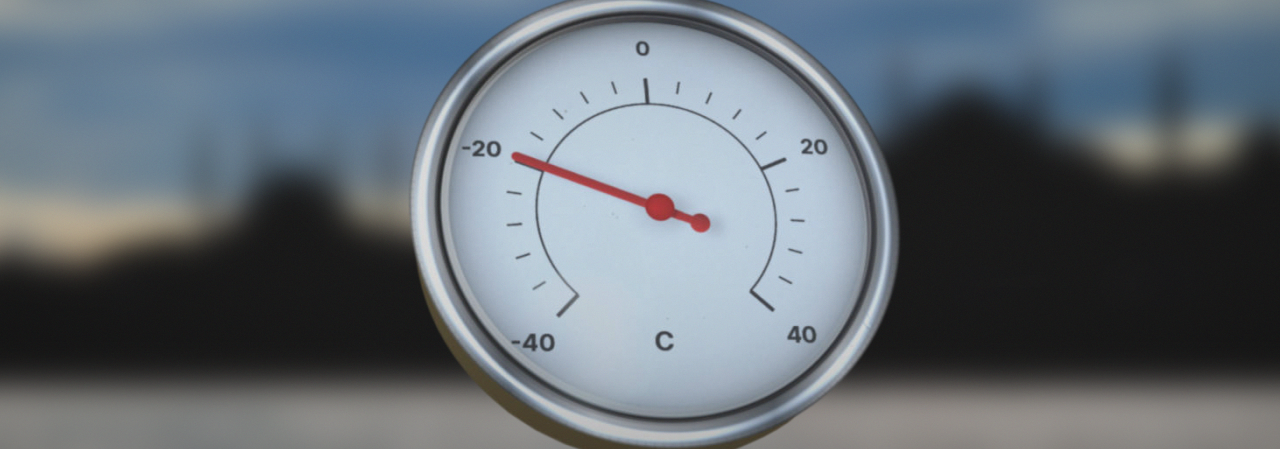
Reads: -20 °C
